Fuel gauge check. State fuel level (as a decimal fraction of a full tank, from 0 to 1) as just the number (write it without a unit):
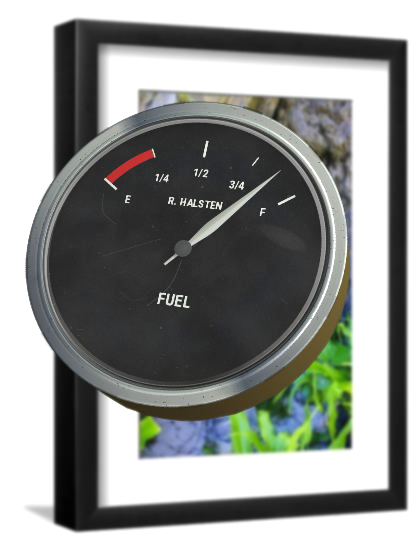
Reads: 0.875
